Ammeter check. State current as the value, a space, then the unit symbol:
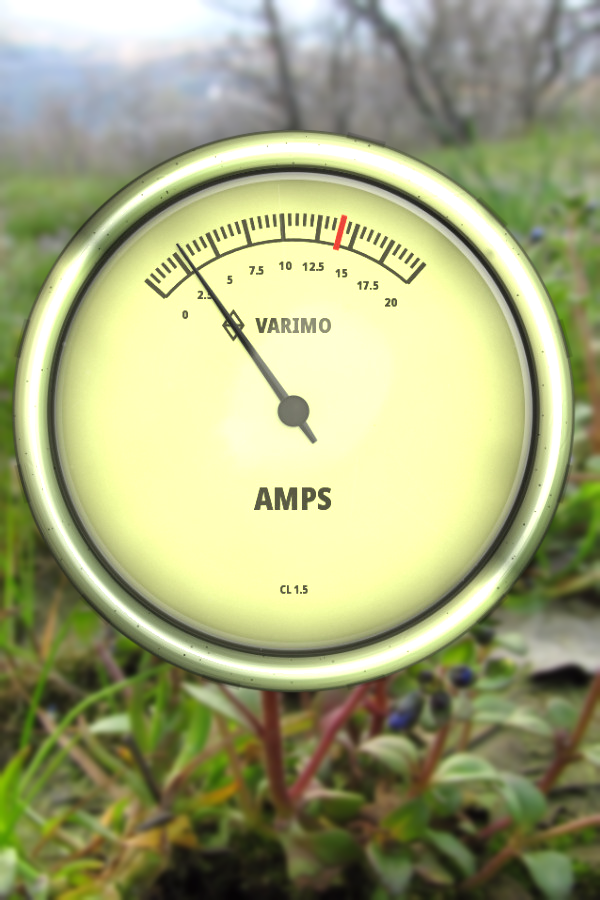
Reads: 3 A
